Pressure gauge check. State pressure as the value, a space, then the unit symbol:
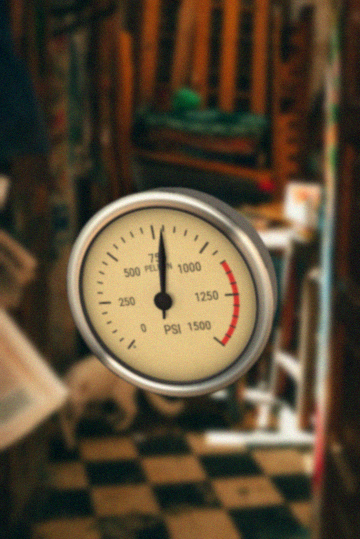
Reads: 800 psi
